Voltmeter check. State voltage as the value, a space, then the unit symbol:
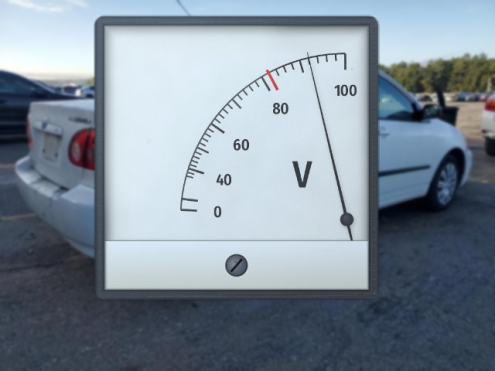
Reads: 92 V
